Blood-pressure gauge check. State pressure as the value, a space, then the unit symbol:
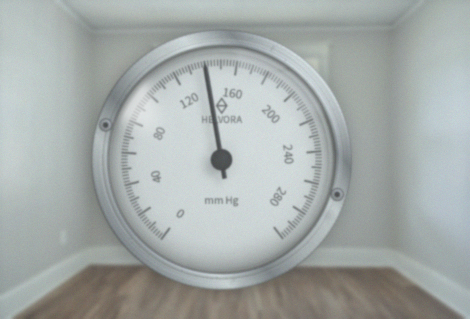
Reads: 140 mmHg
